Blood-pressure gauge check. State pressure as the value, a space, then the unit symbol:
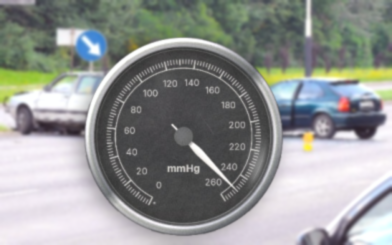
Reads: 250 mmHg
